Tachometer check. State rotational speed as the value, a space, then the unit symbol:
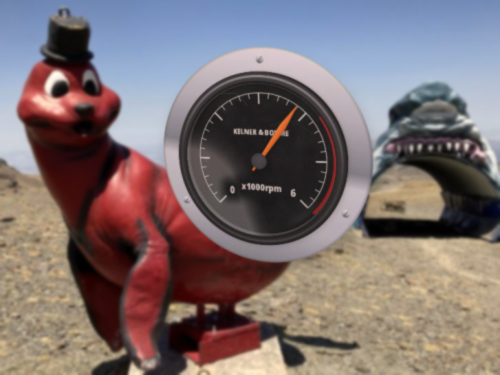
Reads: 3800 rpm
